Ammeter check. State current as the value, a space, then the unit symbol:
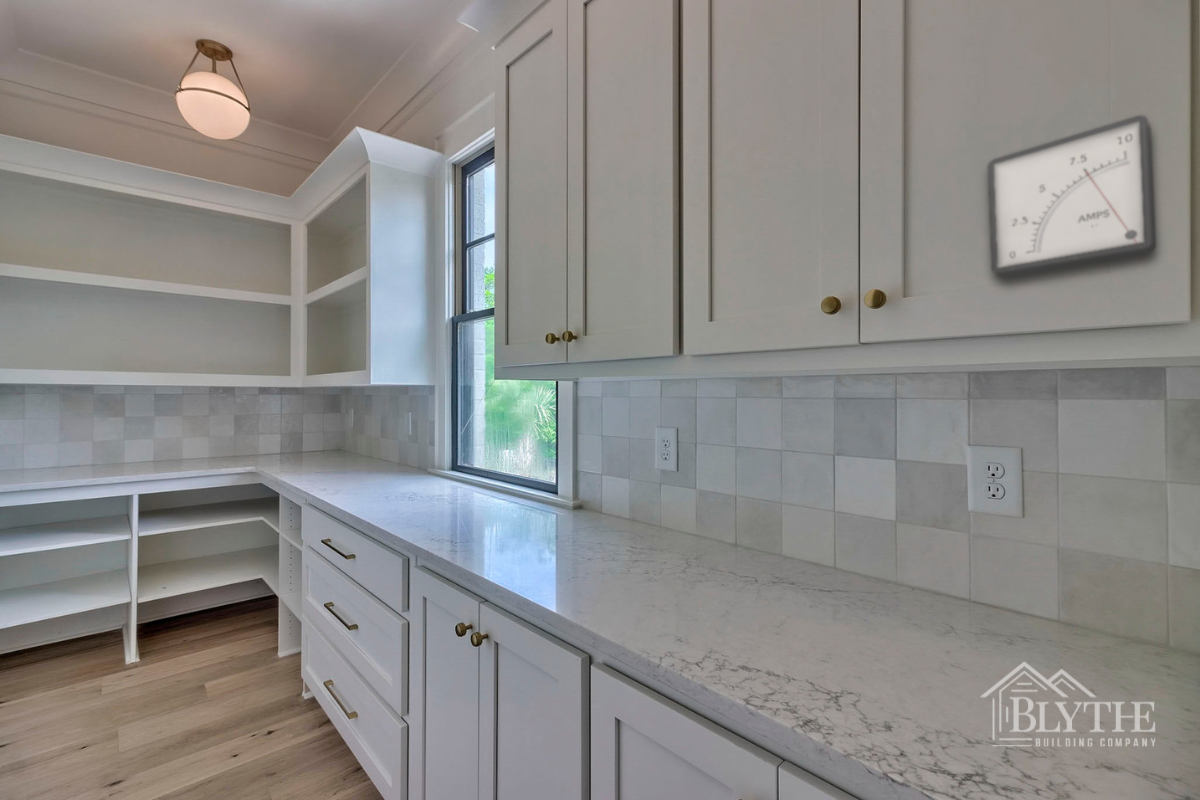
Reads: 7.5 A
